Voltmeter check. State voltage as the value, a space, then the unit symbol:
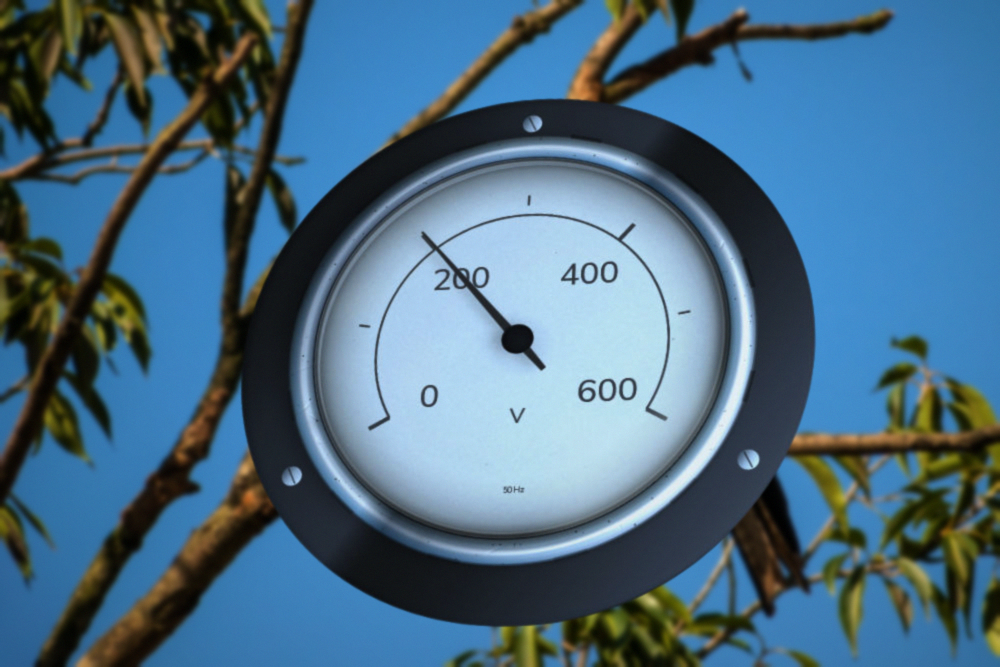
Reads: 200 V
